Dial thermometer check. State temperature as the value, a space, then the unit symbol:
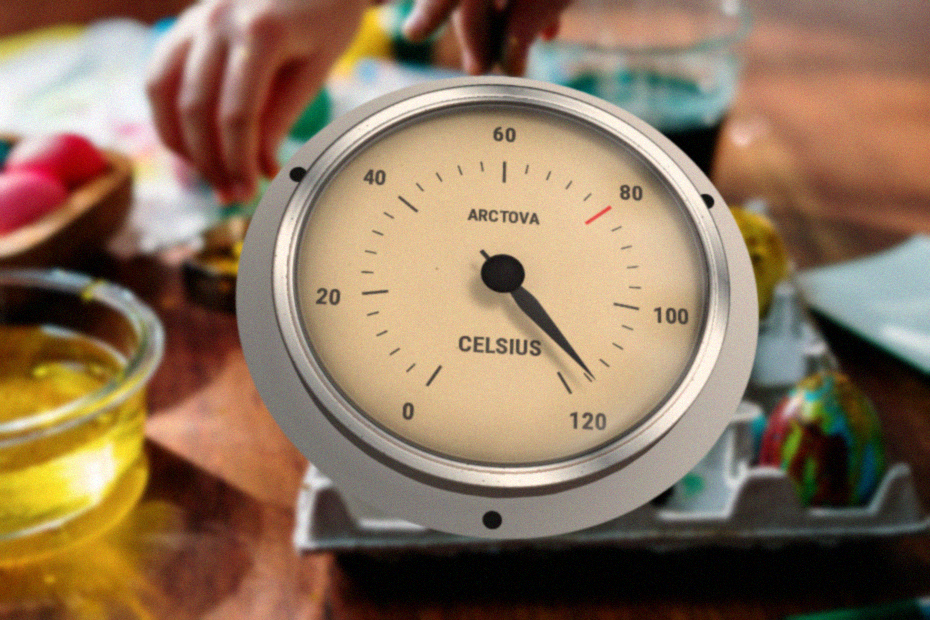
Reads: 116 °C
